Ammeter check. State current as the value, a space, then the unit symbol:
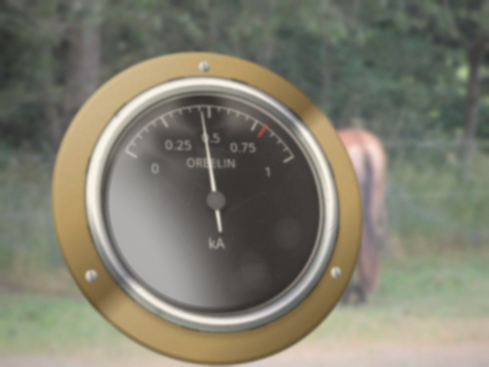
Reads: 0.45 kA
